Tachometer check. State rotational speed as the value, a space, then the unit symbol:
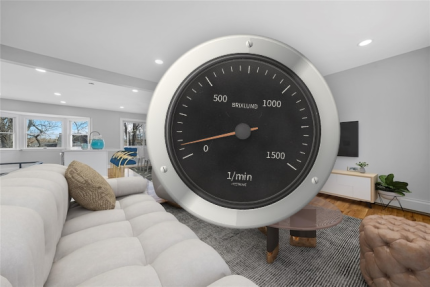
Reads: 75 rpm
